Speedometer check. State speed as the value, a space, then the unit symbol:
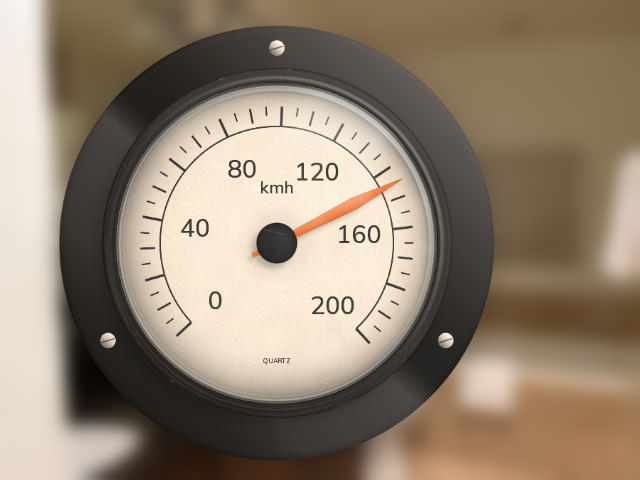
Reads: 145 km/h
